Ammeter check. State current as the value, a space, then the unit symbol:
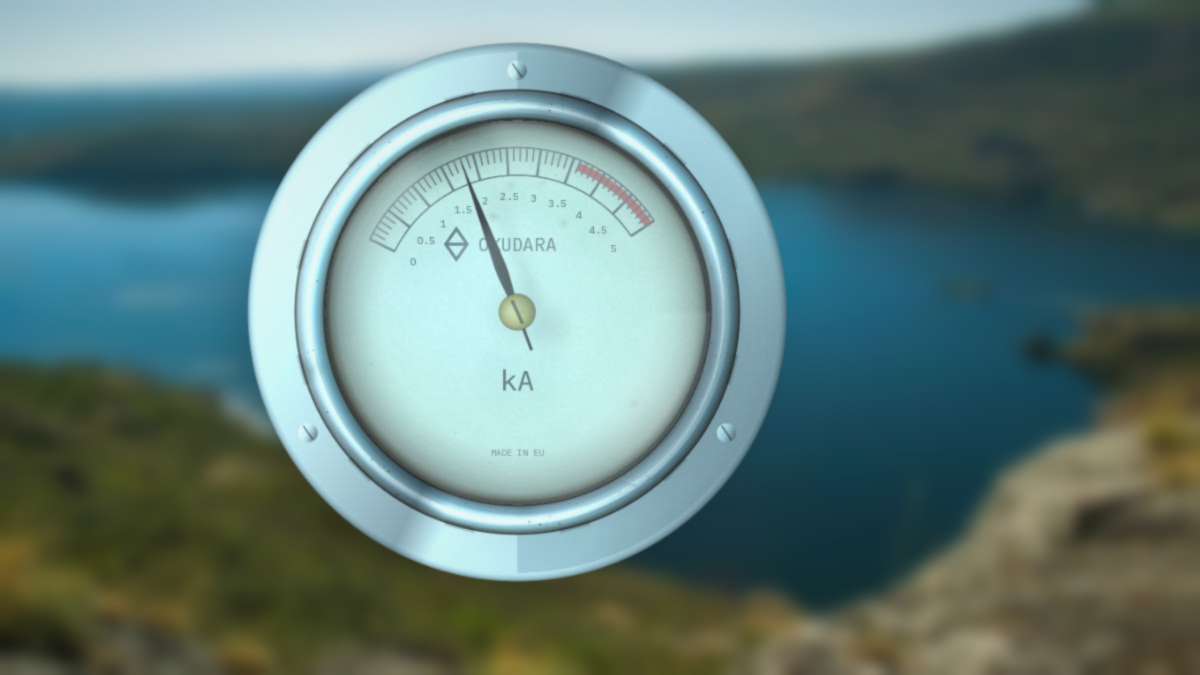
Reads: 1.8 kA
